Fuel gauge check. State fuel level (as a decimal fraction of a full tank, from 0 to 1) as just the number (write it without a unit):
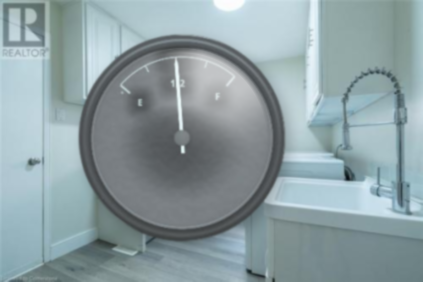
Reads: 0.5
